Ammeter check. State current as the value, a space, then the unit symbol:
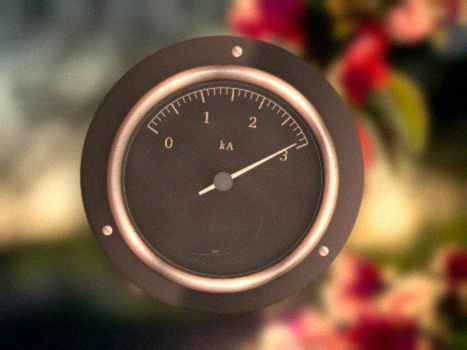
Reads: 2.9 kA
